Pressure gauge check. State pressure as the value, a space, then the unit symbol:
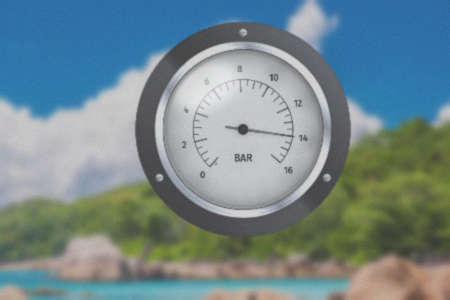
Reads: 14 bar
